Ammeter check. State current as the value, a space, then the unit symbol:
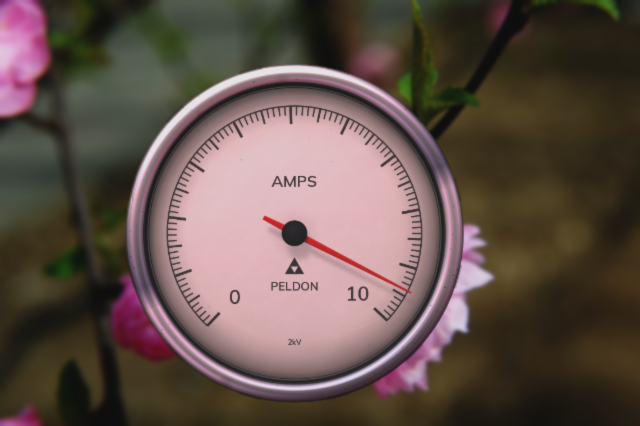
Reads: 9.4 A
